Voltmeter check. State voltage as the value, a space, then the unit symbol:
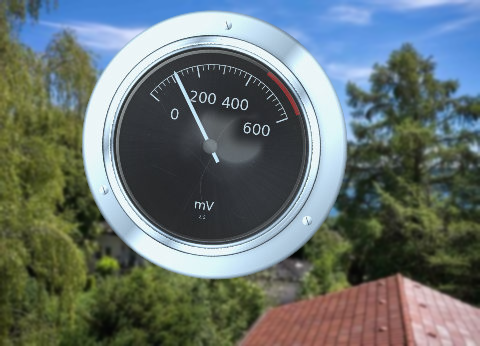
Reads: 120 mV
